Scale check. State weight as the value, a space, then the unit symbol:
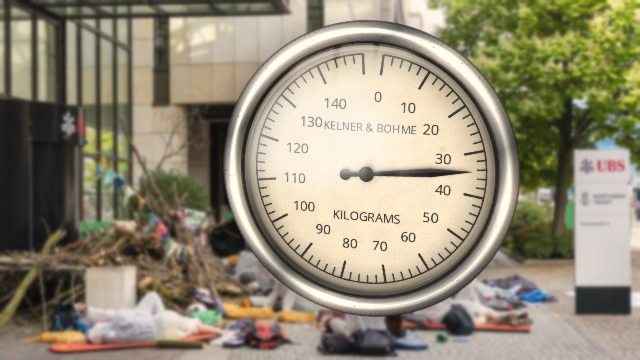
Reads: 34 kg
